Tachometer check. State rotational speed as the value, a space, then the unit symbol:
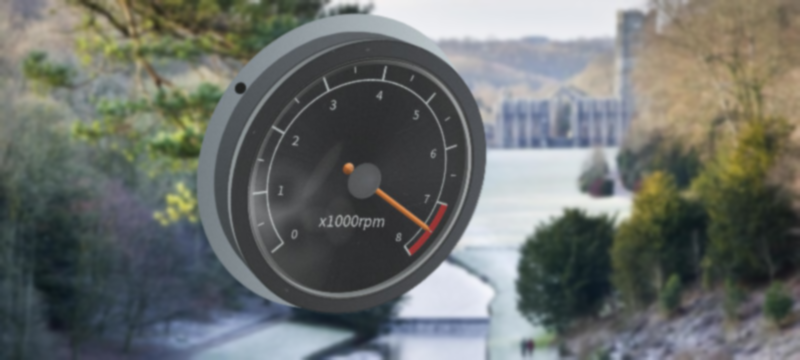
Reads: 7500 rpm
